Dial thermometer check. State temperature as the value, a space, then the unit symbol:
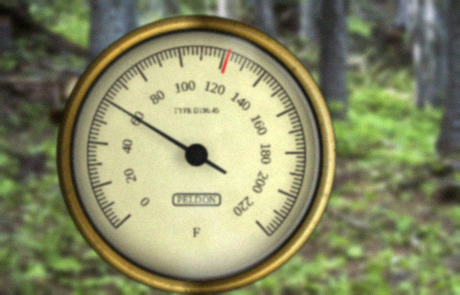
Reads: 60 °F
